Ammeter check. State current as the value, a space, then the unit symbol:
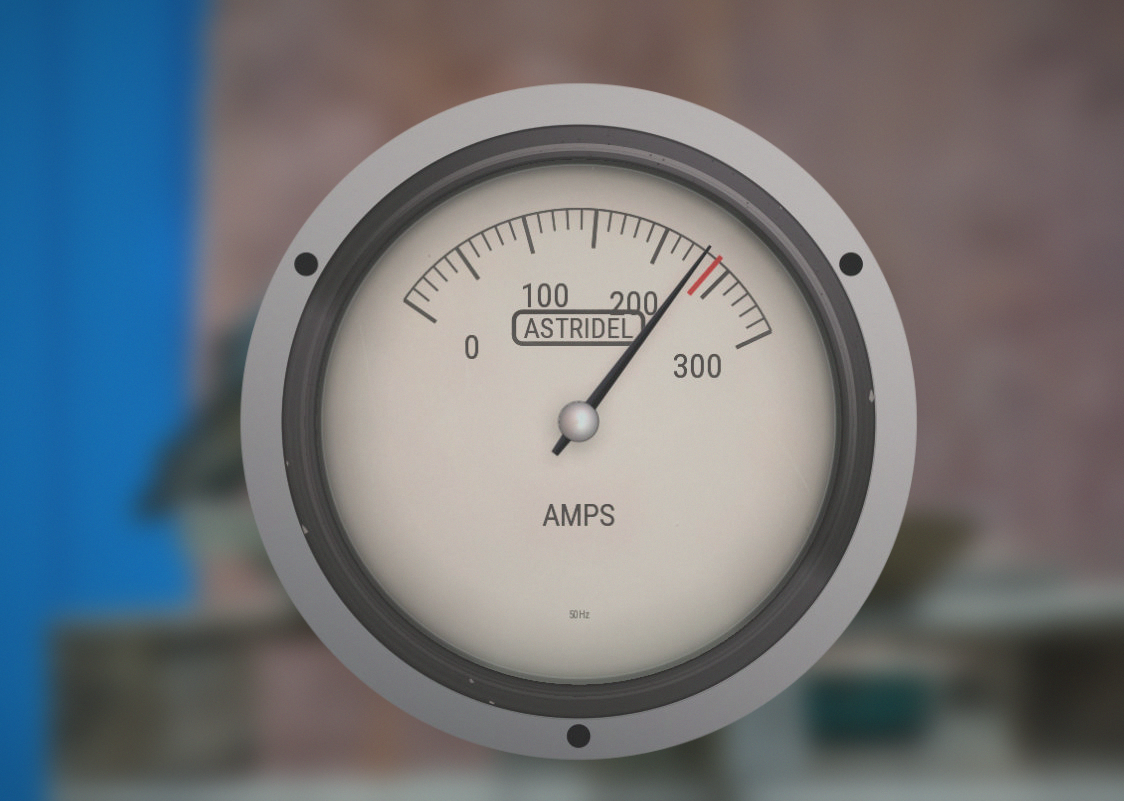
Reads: 230 A
